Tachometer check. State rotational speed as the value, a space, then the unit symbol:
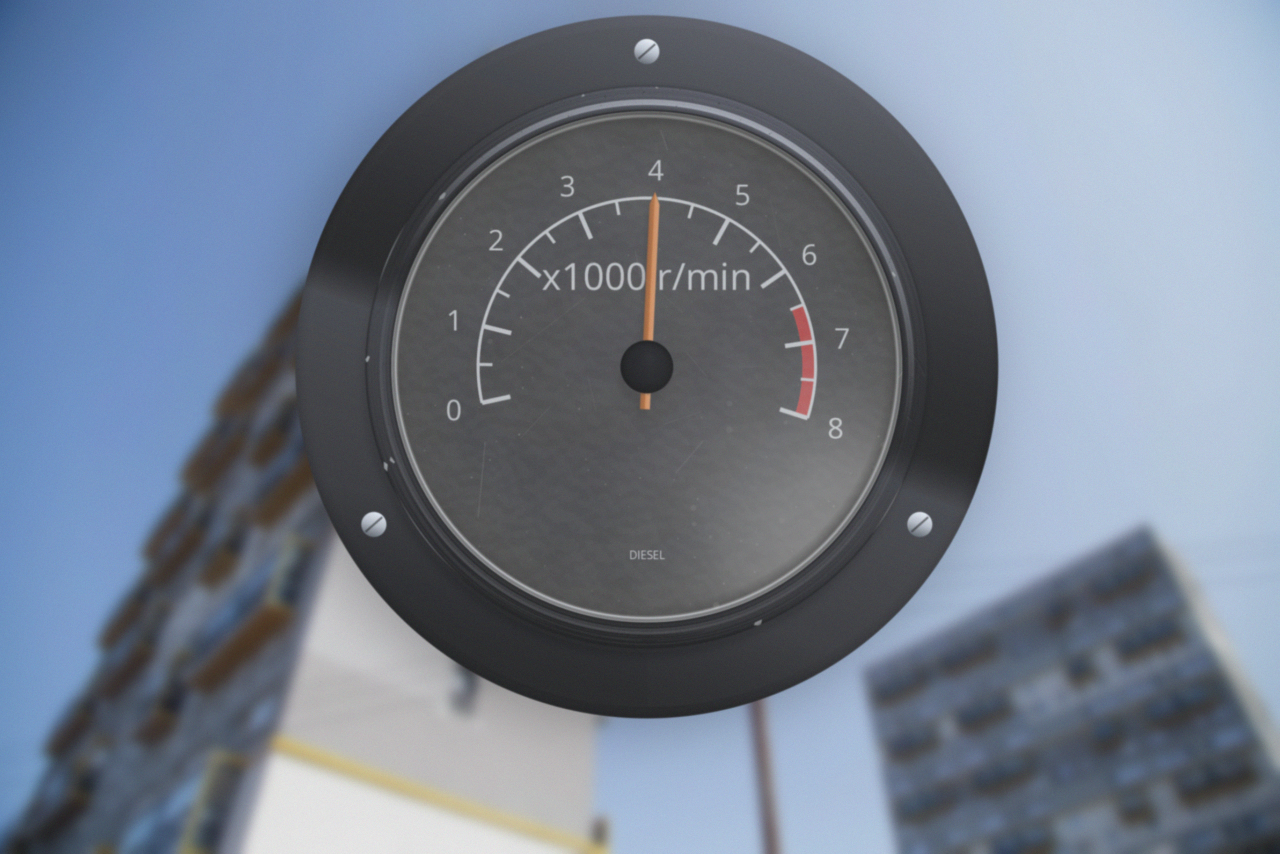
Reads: 4000 rpm
